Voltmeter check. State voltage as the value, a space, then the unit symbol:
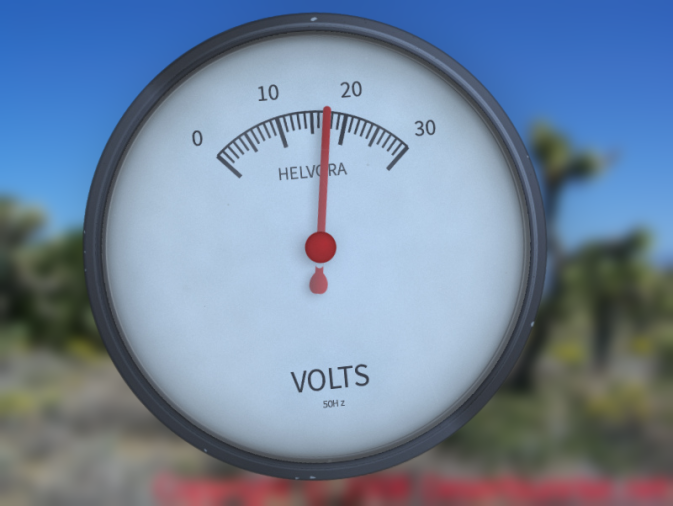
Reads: 17 V
